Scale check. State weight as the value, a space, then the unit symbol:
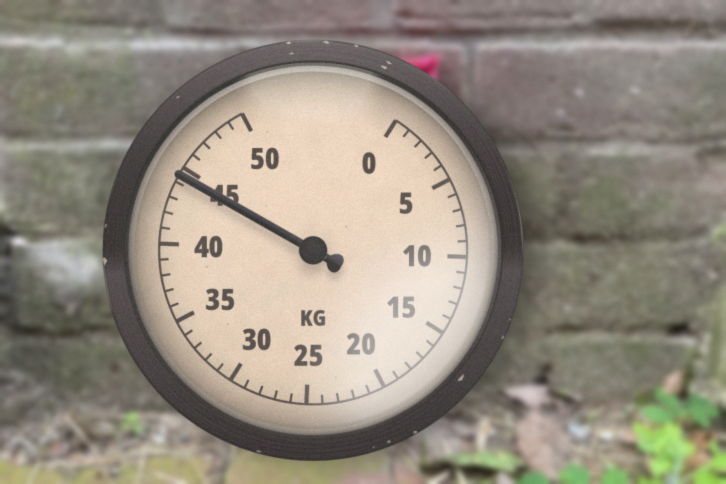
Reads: 44.5 kg
